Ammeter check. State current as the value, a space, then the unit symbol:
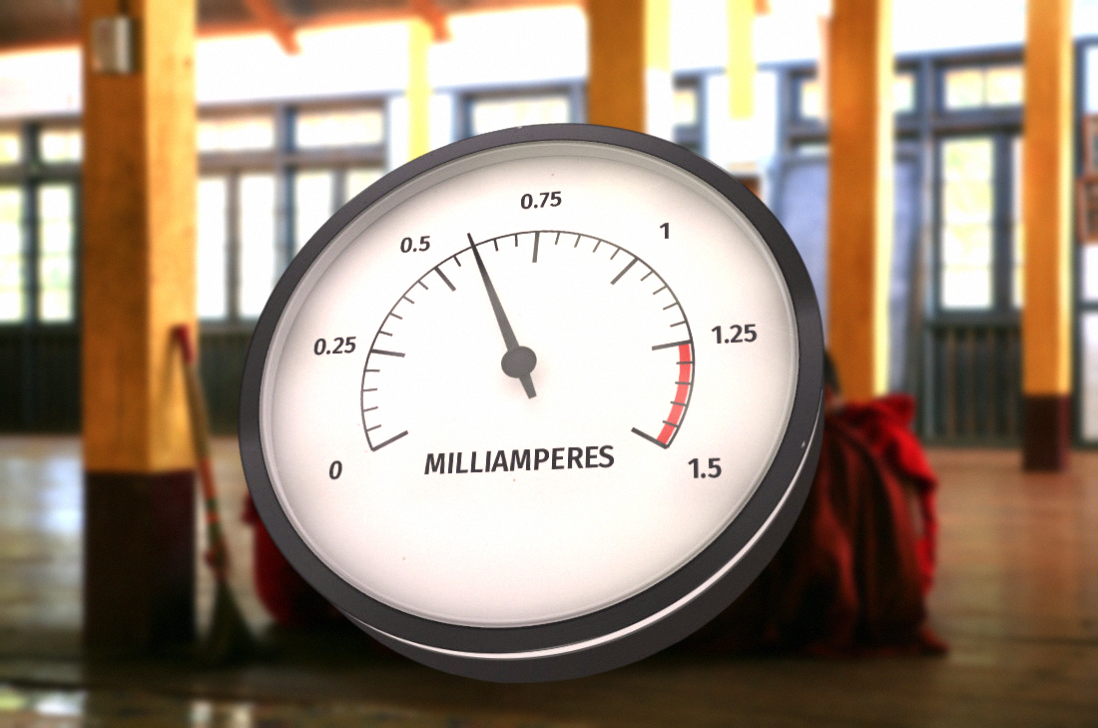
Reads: 0.6 mA
